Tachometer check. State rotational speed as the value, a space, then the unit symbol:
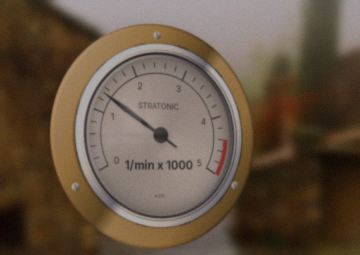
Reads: 1300 rpm
